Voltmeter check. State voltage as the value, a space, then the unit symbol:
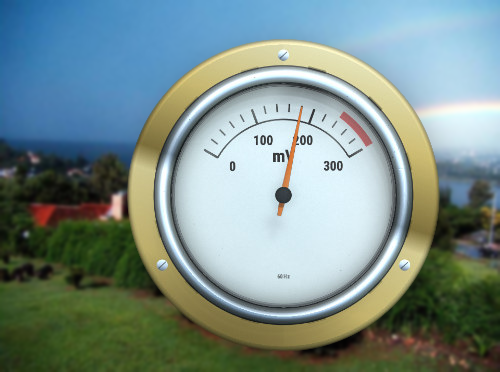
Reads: 180 mV
